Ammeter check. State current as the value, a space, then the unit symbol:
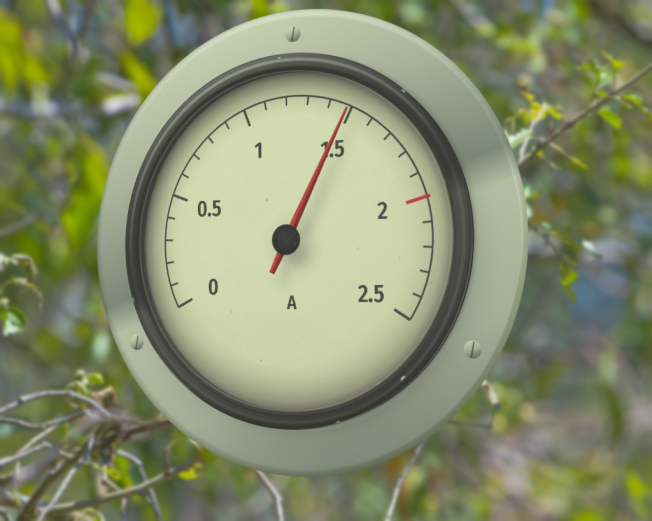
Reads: 1.5 A
